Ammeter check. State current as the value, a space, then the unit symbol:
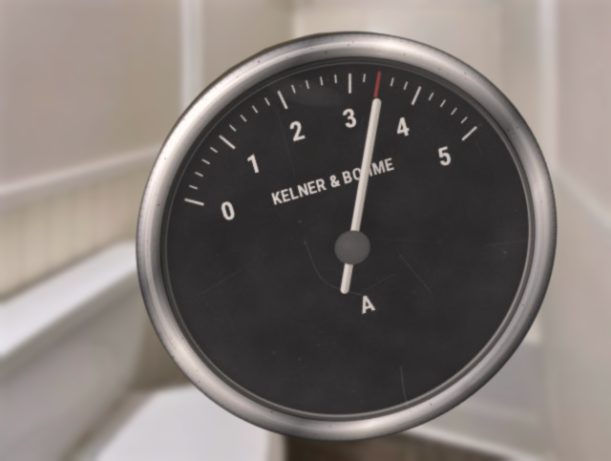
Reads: 3.4 A
